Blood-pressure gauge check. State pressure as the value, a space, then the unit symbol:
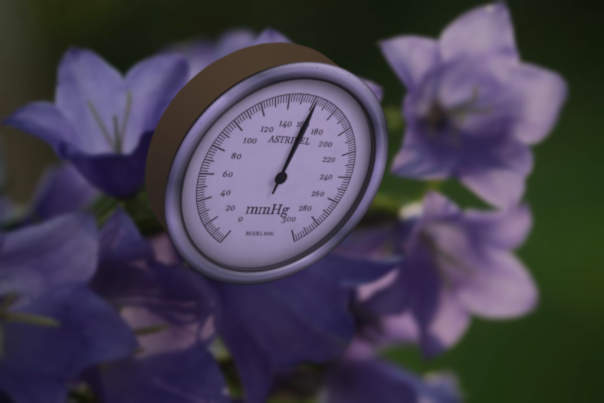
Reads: 160 mmHg
